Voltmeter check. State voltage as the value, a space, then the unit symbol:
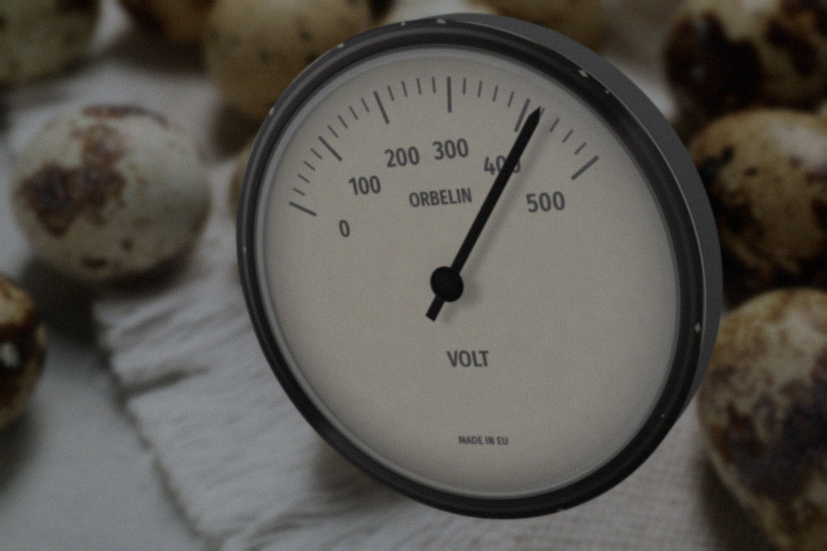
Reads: 420 V
